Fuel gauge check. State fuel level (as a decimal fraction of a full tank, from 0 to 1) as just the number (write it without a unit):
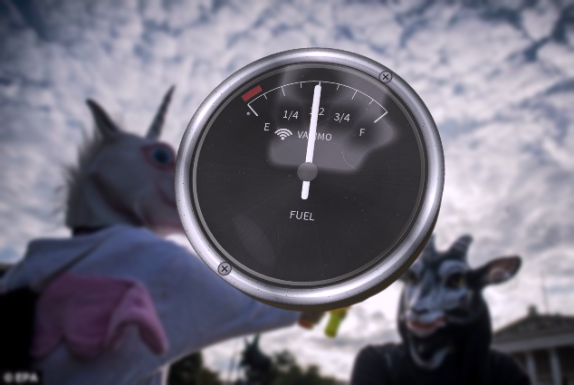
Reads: 0.5
